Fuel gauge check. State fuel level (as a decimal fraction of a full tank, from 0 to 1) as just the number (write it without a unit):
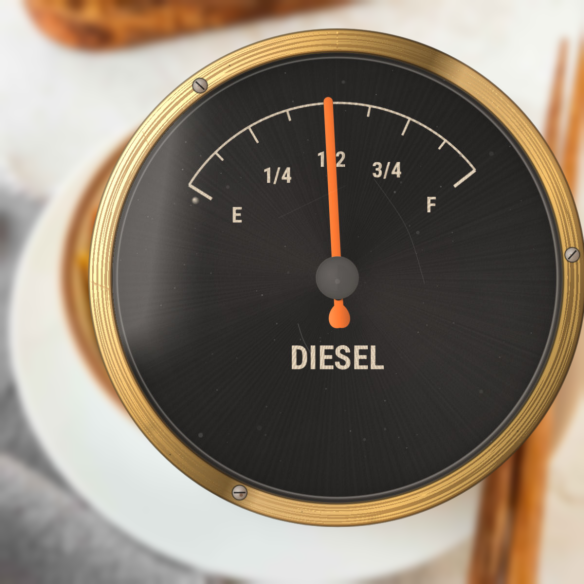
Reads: 0.5
